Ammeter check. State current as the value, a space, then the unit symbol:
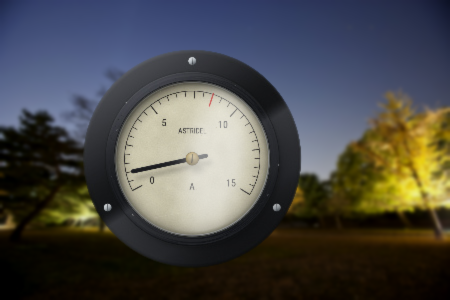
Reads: 1 A
